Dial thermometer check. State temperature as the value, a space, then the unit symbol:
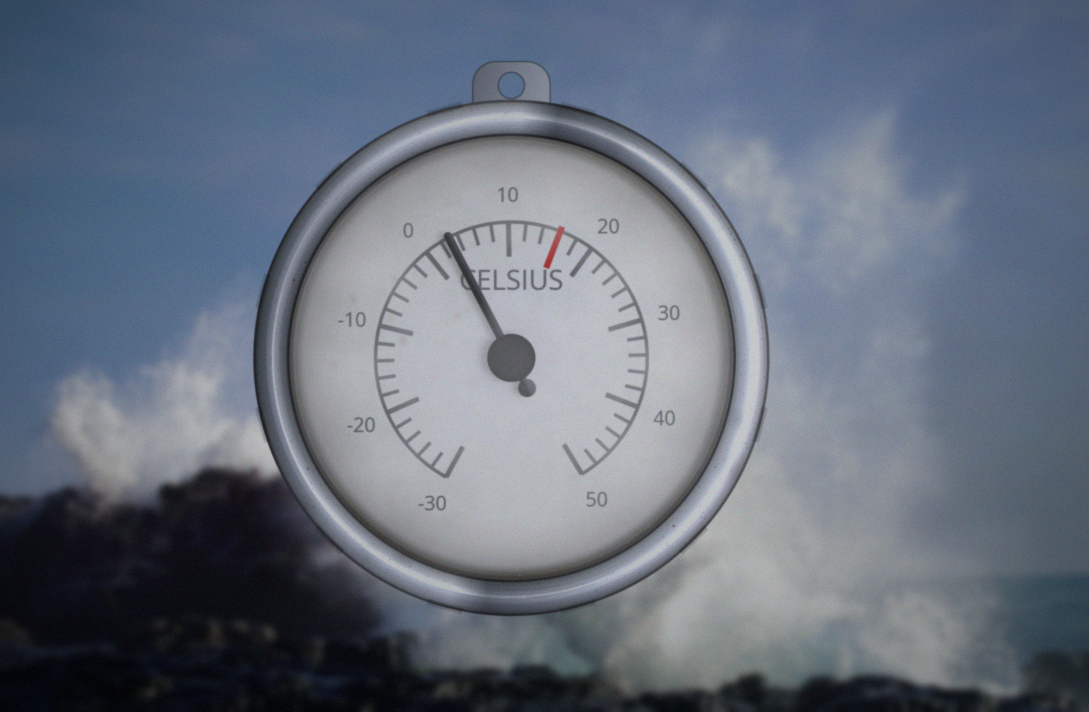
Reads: 3 °C
